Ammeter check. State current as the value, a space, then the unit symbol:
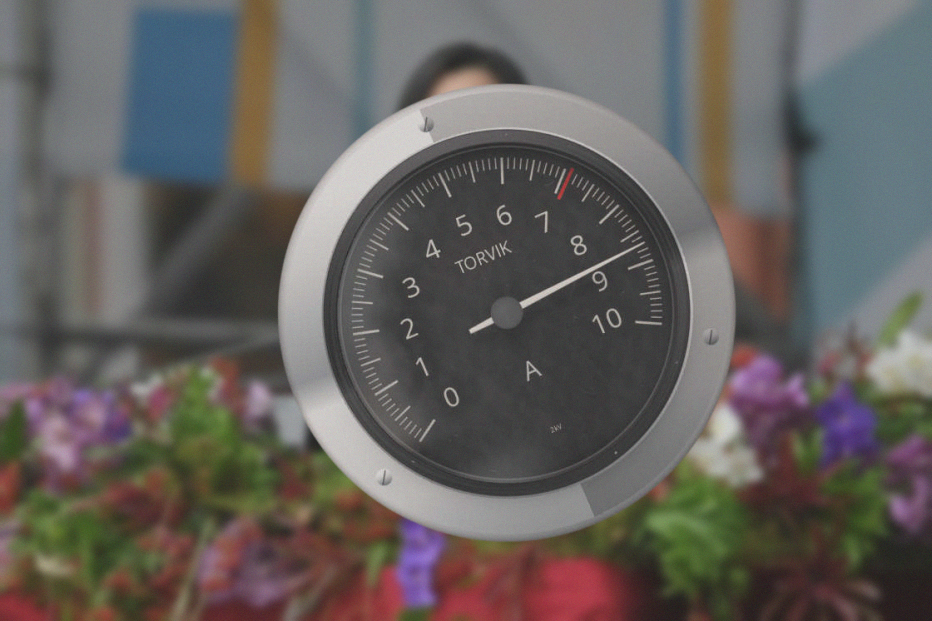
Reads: 8.7 A
